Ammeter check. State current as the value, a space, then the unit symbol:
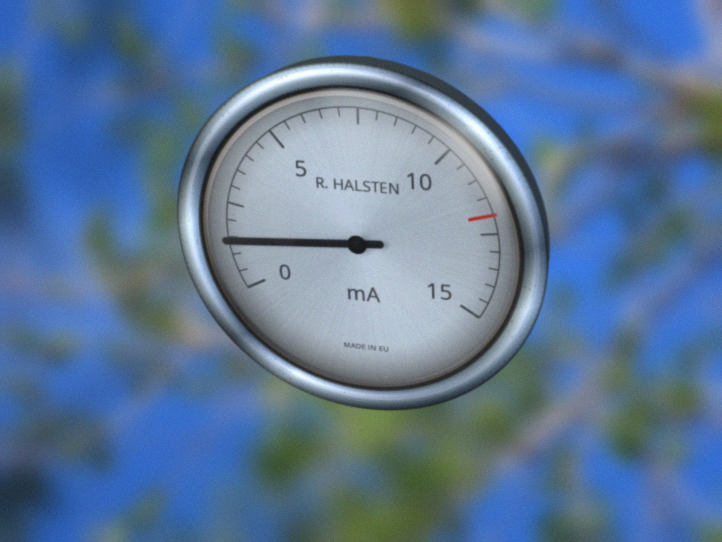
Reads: 1.5 mA
